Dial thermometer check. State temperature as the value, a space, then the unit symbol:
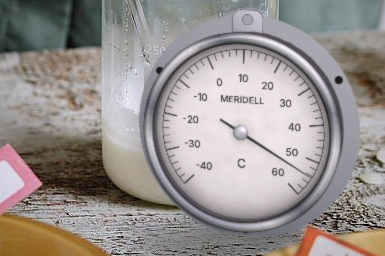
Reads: 54 °C
